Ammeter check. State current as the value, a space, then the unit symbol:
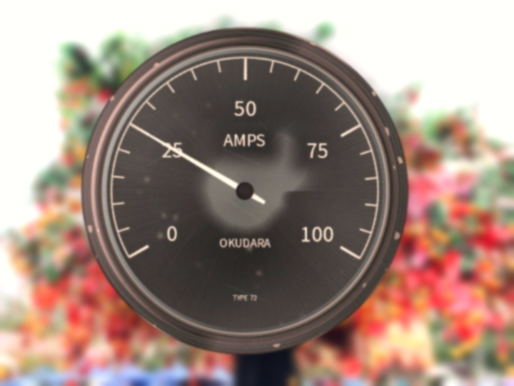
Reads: 25 A
